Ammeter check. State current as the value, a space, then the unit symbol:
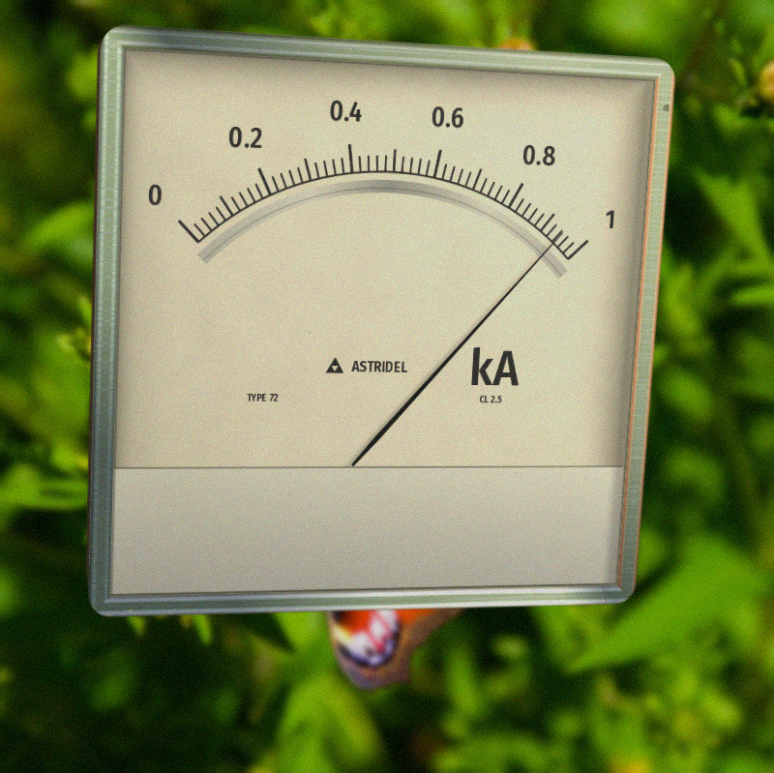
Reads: 0.94 kA
